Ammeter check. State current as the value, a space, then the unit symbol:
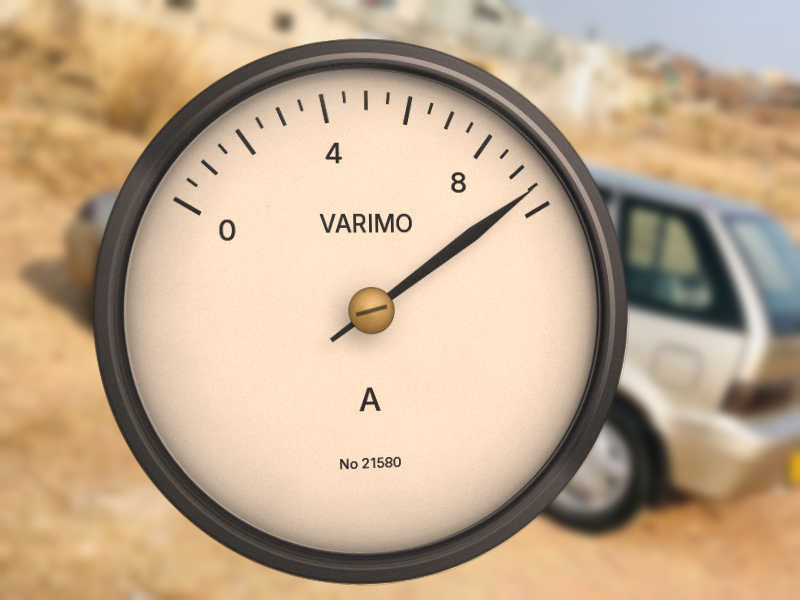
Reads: 9.5 A
